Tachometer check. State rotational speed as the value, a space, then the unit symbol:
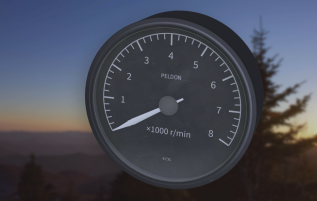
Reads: 0 rpm
